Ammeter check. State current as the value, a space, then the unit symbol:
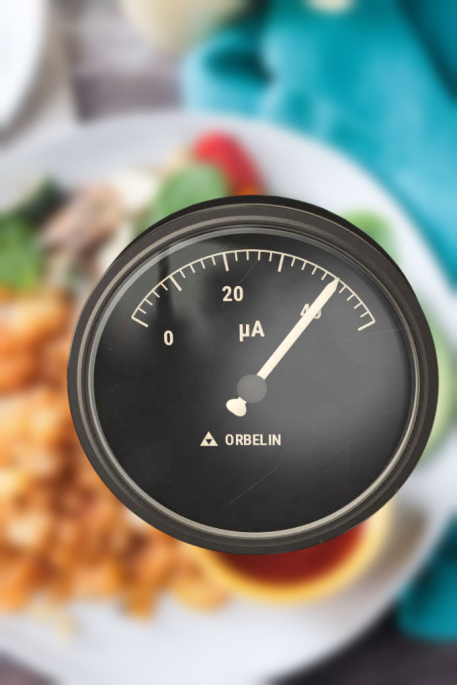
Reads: 40 µA
